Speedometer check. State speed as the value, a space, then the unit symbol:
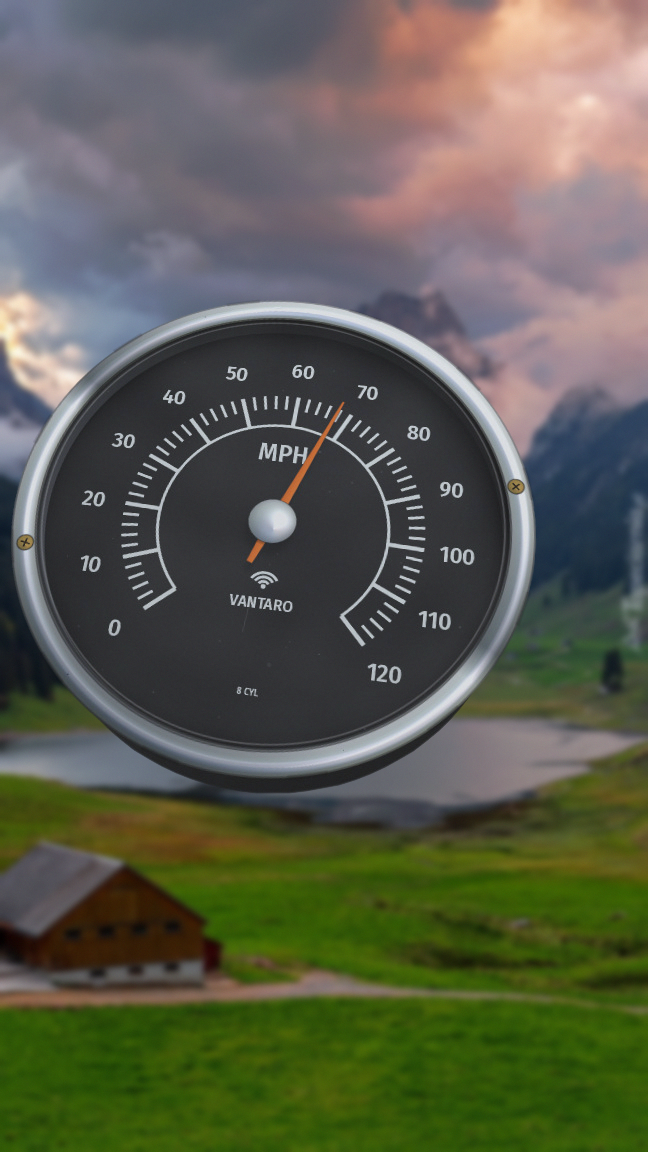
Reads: 68 mph
